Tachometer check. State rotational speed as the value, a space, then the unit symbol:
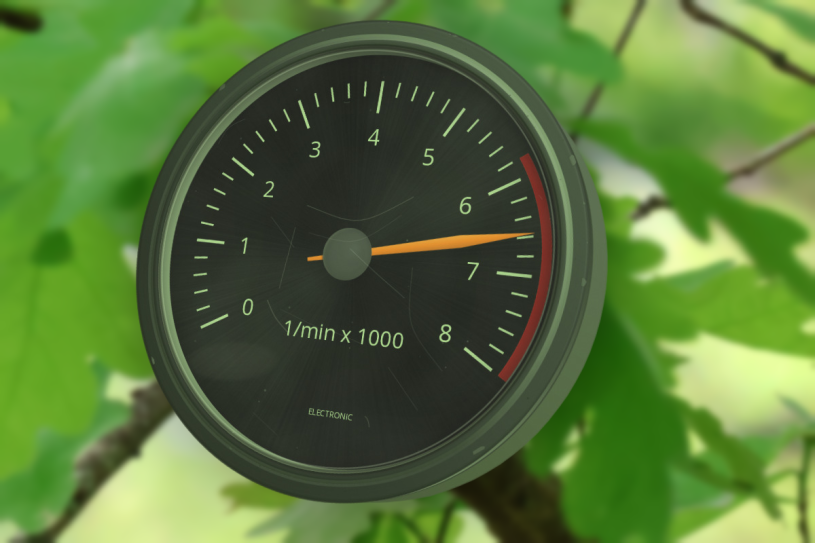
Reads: 6600 rpm
